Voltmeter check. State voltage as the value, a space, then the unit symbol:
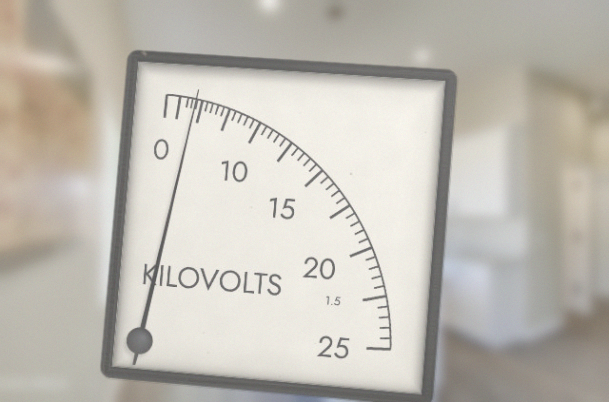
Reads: 4.5 kV
